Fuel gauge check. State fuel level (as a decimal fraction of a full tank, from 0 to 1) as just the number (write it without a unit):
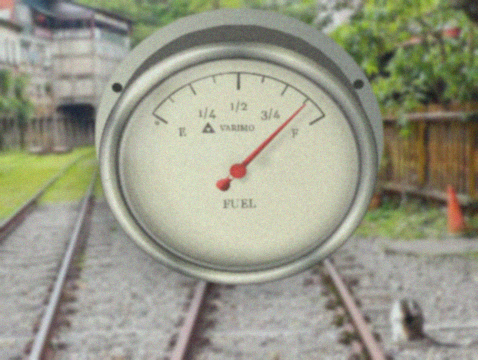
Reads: 0.875
